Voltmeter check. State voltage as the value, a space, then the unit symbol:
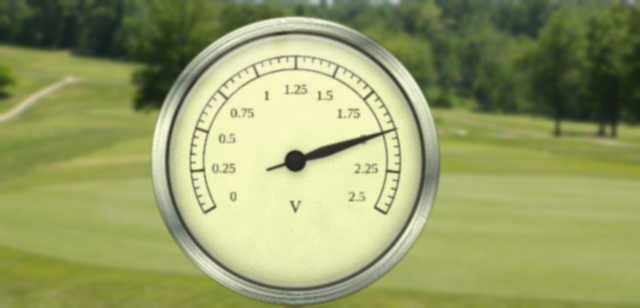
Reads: 2 V
